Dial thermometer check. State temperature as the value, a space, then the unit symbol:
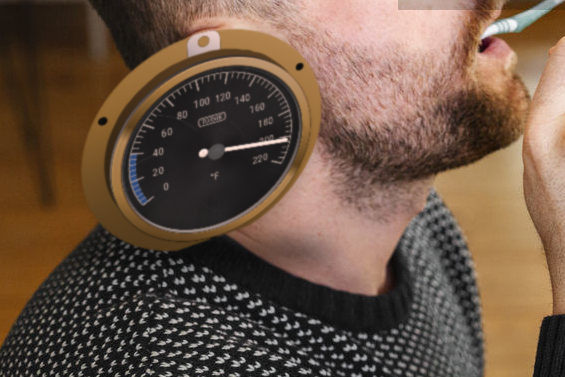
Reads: 200 °F
